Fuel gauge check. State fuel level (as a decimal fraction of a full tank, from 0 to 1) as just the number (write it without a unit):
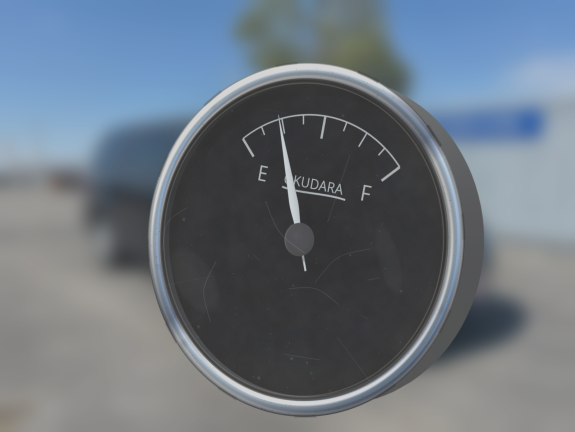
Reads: 0.25
